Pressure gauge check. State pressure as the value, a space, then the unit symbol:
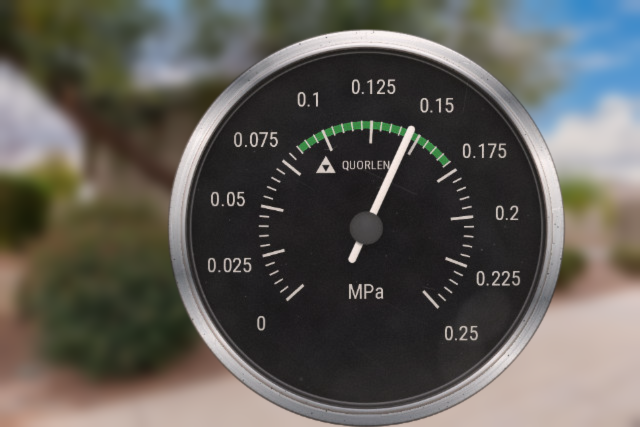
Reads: 0.145 MPa
